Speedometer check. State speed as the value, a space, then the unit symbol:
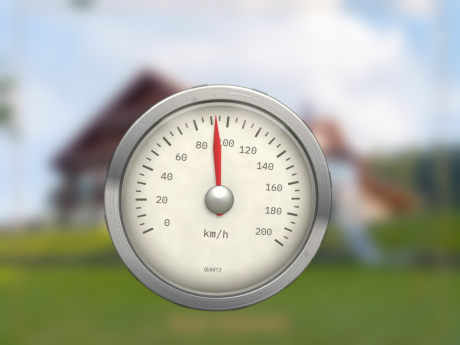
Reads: 92.5 km/h
